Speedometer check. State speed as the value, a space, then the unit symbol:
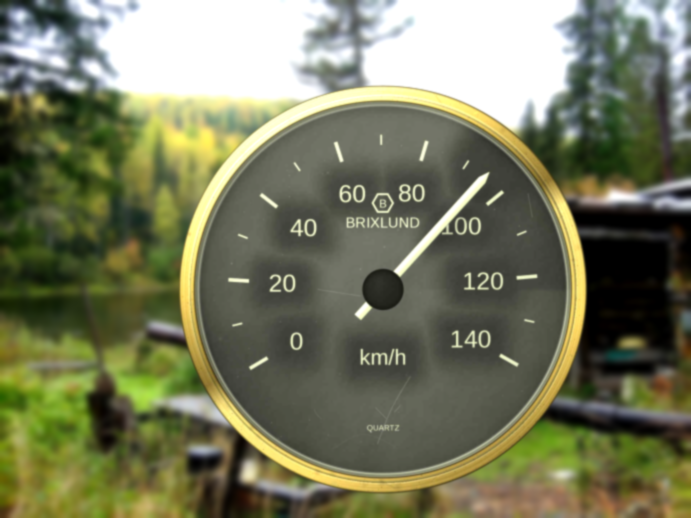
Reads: 95 km/h
